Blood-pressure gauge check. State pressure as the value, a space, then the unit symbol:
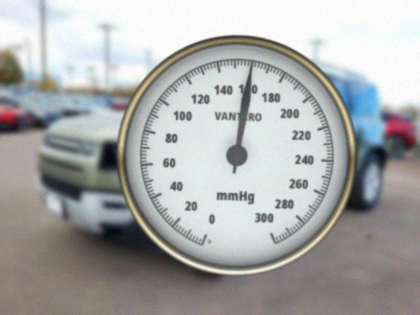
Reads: 160 mmHg
